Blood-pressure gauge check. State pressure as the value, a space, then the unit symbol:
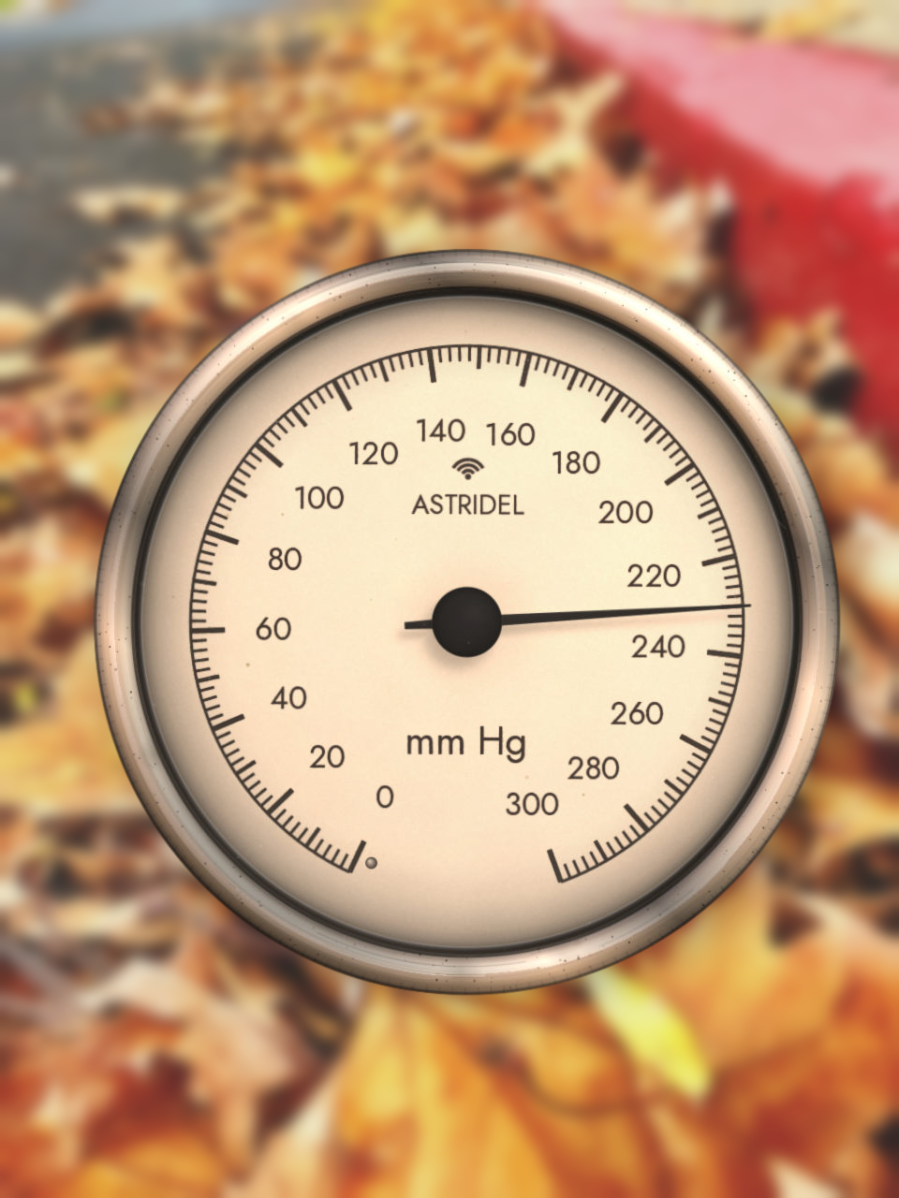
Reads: 230 mmHg
